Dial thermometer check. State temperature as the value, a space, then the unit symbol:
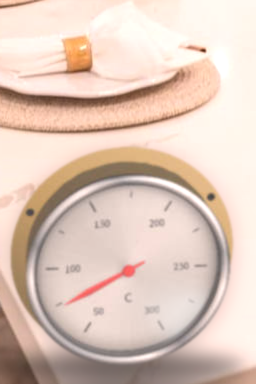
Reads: 75 °C
